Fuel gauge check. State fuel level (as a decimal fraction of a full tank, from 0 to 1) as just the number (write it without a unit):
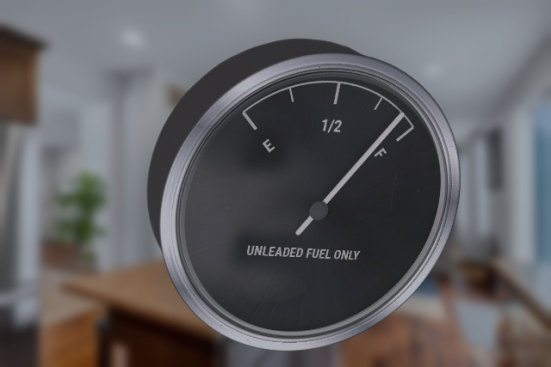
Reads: 0.875
